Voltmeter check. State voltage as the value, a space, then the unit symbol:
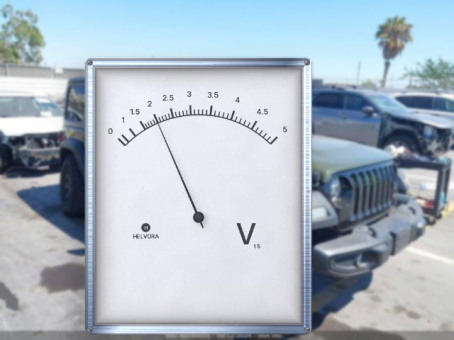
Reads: 2 V
